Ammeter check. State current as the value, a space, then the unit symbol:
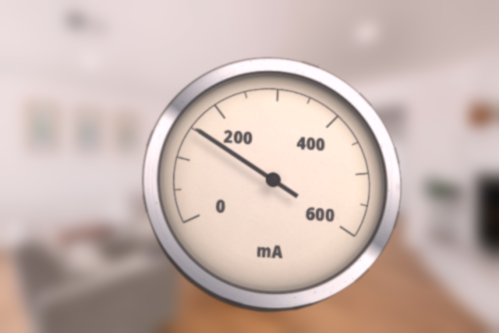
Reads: 150 mA
